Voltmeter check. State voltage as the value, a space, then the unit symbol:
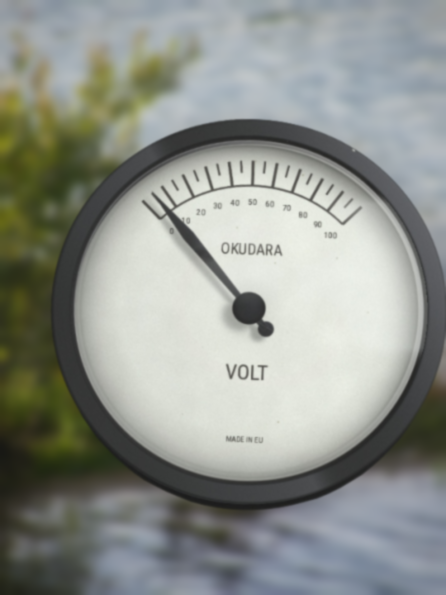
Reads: 5 V
